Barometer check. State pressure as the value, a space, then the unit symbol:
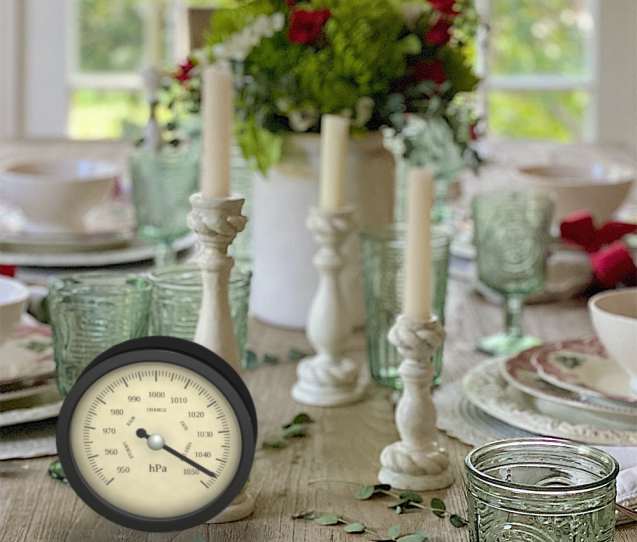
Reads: 1045 hPa
